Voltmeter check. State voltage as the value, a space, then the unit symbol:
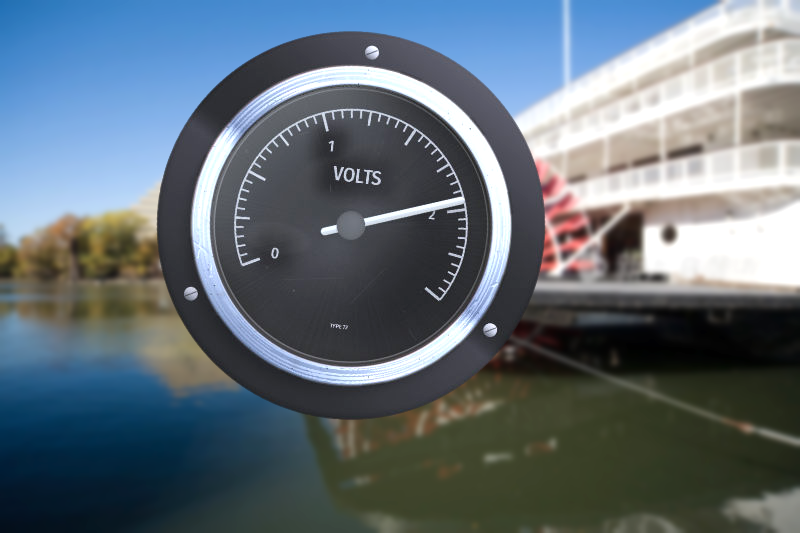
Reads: 1.95 V
